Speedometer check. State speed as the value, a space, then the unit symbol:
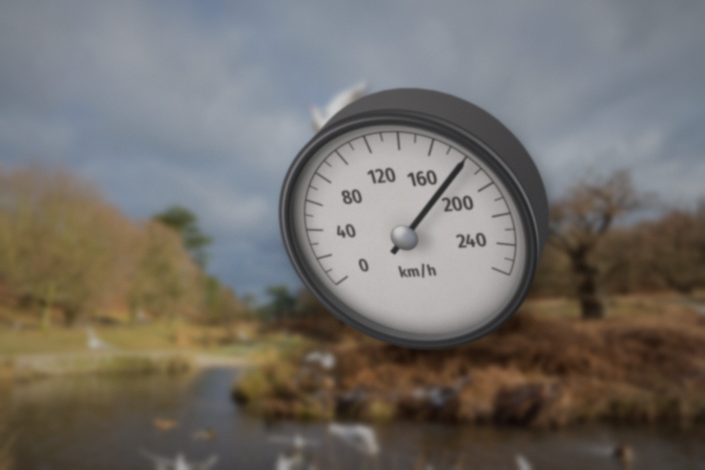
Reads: 180 km/h
